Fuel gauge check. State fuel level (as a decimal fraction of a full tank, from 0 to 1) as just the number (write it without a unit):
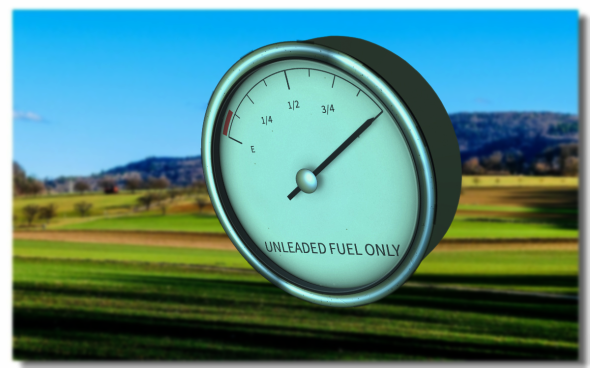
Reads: 1
